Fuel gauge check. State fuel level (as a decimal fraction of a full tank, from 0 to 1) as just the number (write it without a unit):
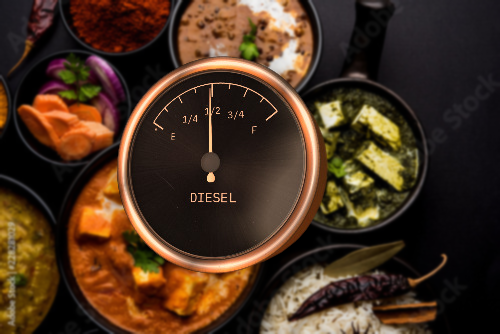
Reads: 0.5
